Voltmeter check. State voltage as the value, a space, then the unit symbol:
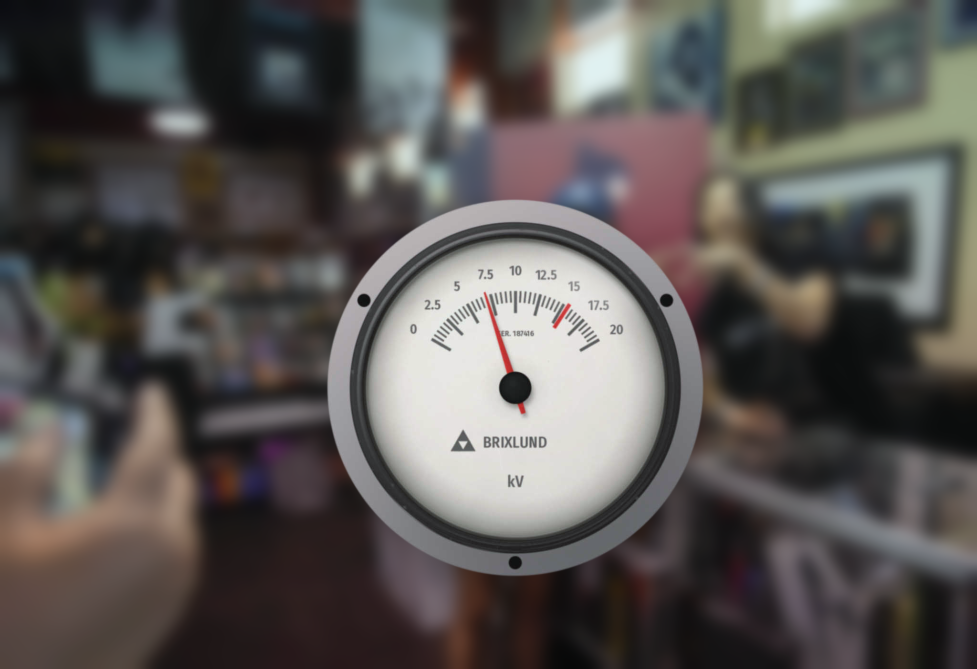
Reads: 7 kV
